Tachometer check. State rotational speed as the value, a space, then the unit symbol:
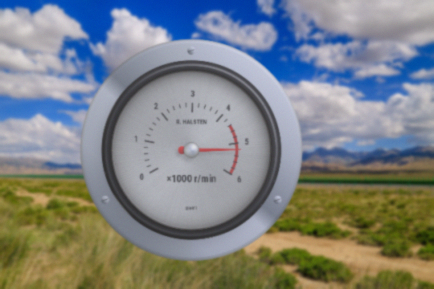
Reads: 5200 rpm
